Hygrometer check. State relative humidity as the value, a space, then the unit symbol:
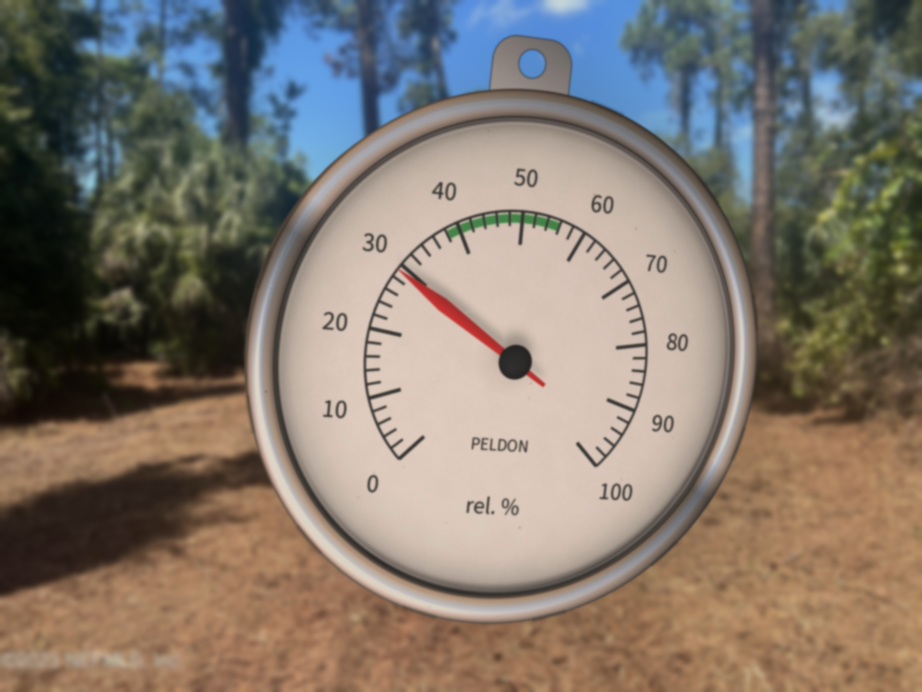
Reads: 29 %
